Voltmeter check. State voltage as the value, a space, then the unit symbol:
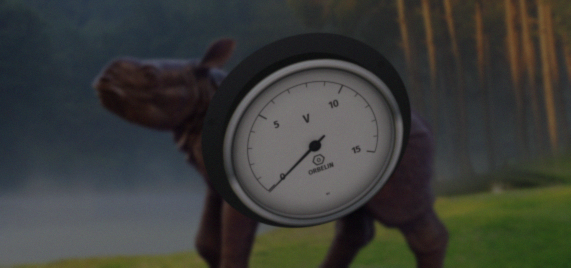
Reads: 0 V
